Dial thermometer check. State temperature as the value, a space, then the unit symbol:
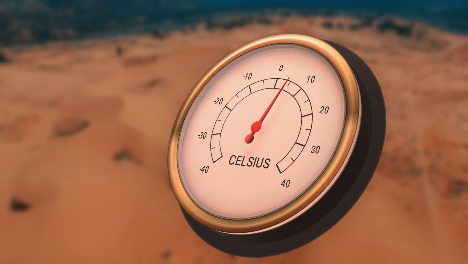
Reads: 5 °C
